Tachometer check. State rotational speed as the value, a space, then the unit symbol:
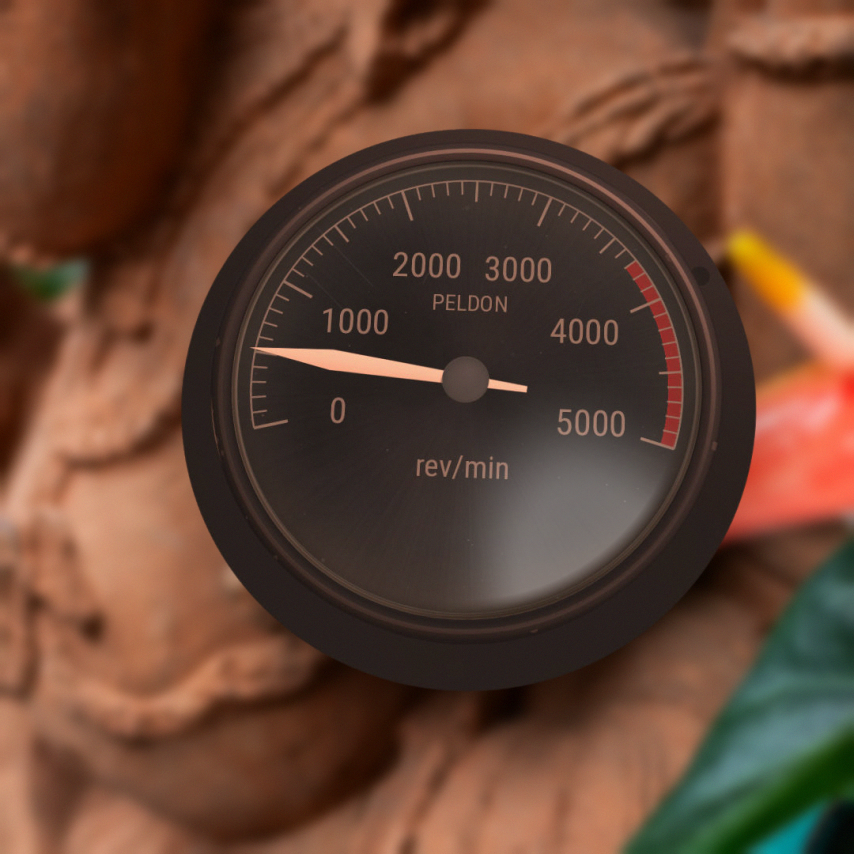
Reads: 500 rpm
